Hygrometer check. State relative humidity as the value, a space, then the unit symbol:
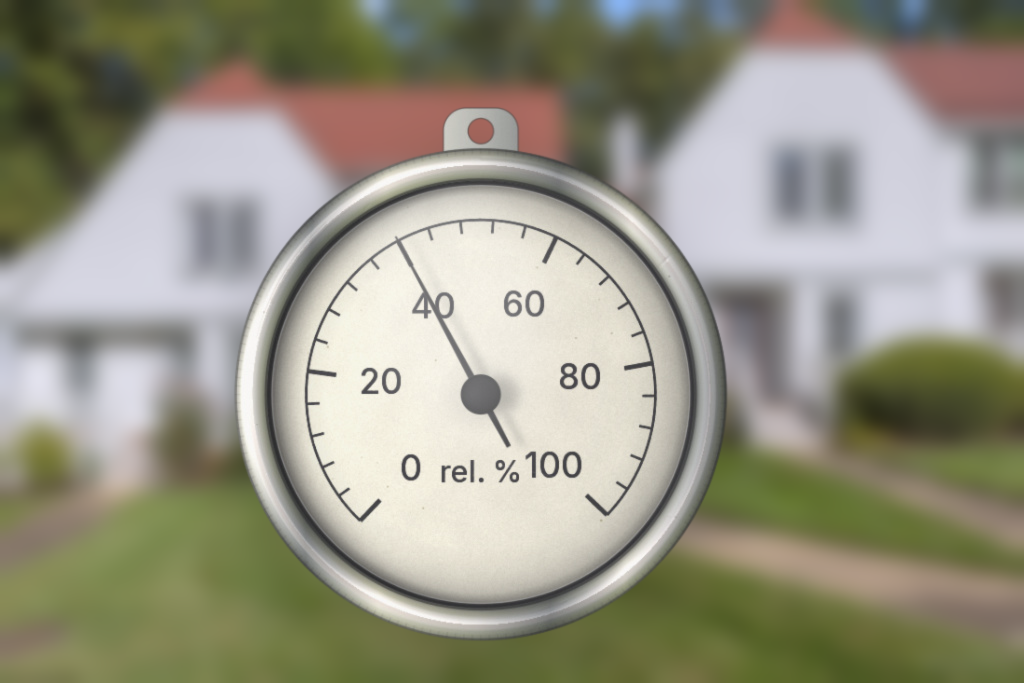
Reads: 40 %
